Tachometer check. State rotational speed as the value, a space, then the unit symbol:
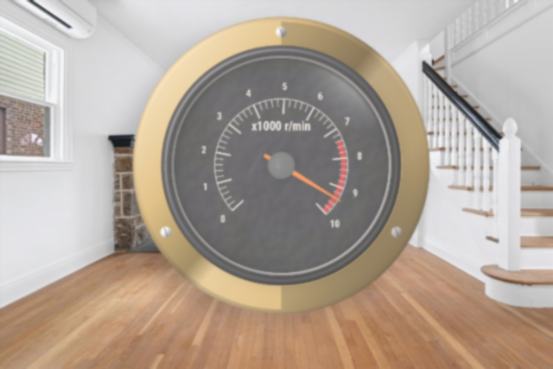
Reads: 9400 rpm
